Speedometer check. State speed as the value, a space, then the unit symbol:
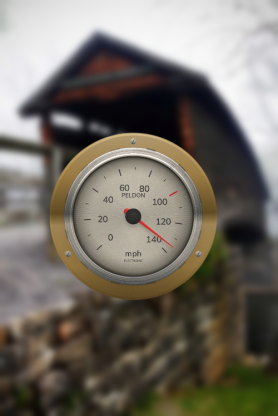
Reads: 135 mph
